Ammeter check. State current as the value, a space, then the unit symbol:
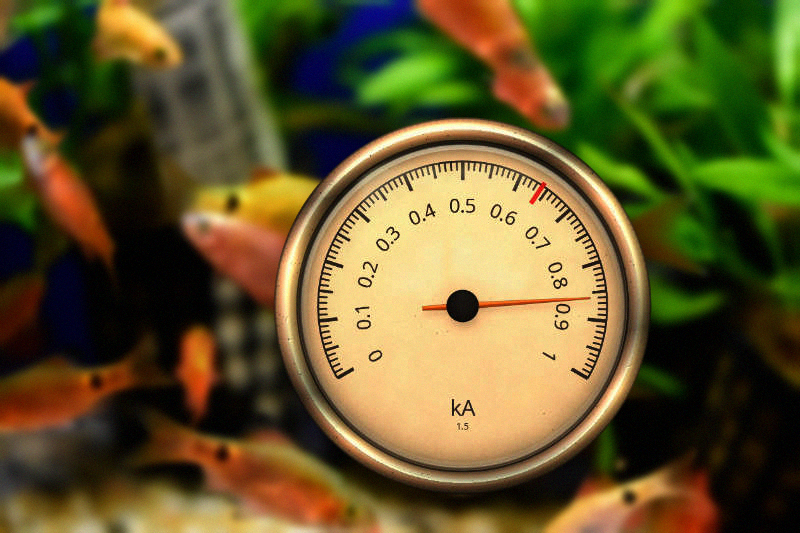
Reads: 0.86 kA
